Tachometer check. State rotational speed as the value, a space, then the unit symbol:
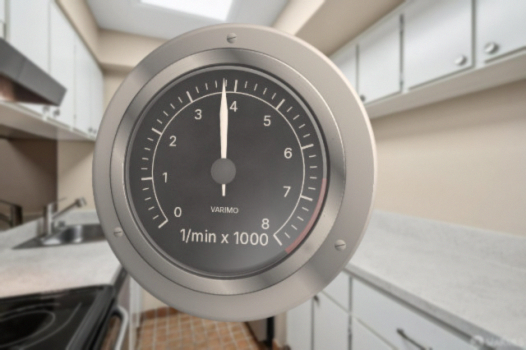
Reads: 3800 rpm
